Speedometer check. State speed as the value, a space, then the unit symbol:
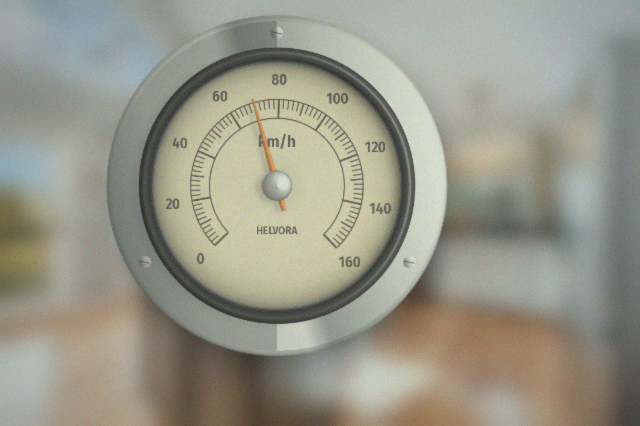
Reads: 70 km/h
